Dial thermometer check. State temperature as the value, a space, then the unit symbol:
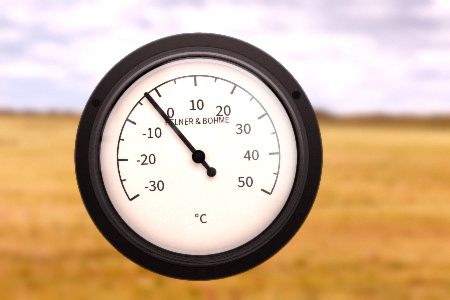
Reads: -2.5 °C
